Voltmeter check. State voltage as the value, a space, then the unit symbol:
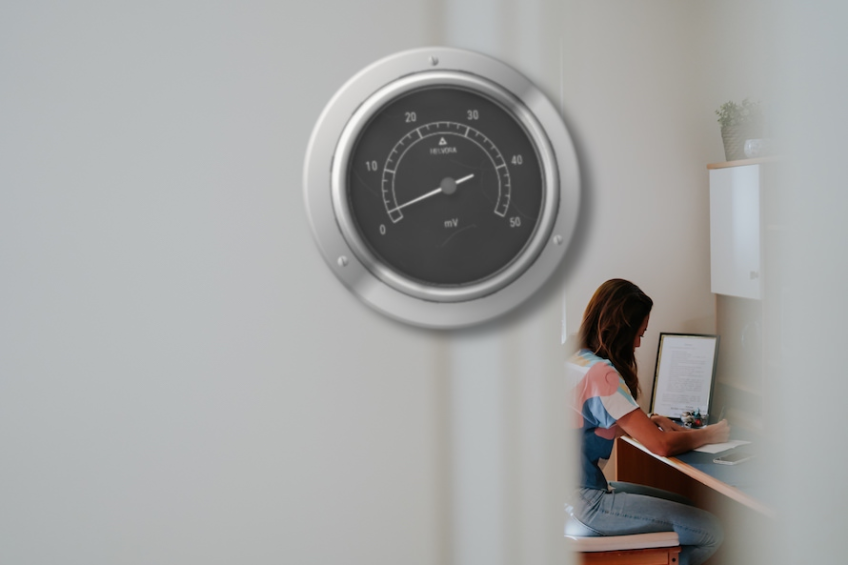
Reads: 2 mV
